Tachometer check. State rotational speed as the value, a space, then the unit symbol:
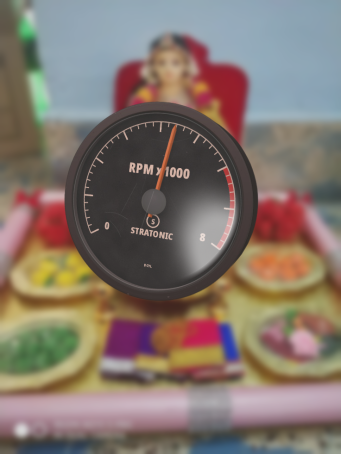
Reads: 4400 rpm
